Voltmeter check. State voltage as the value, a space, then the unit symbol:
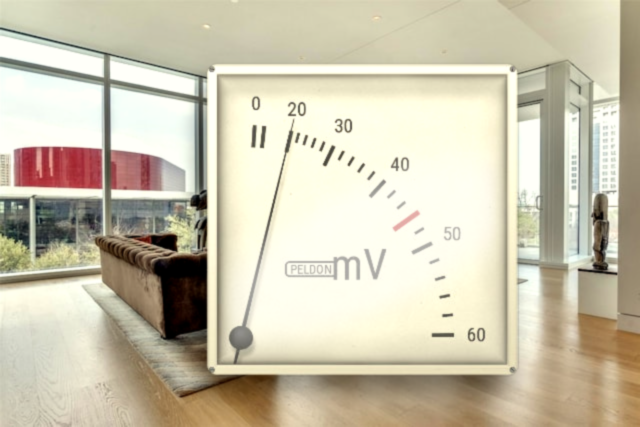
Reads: 20 mV
